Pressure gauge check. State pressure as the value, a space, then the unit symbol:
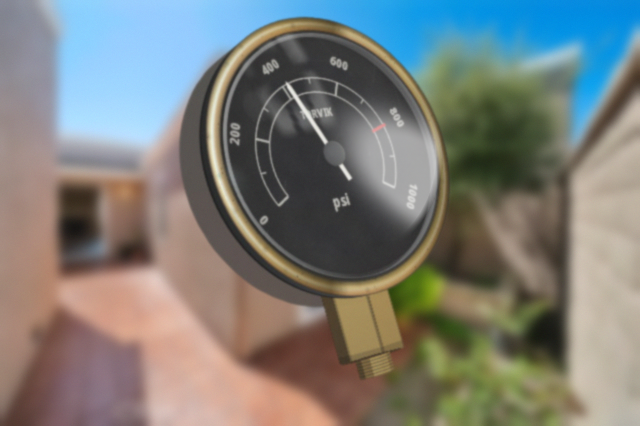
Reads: 400 psi
